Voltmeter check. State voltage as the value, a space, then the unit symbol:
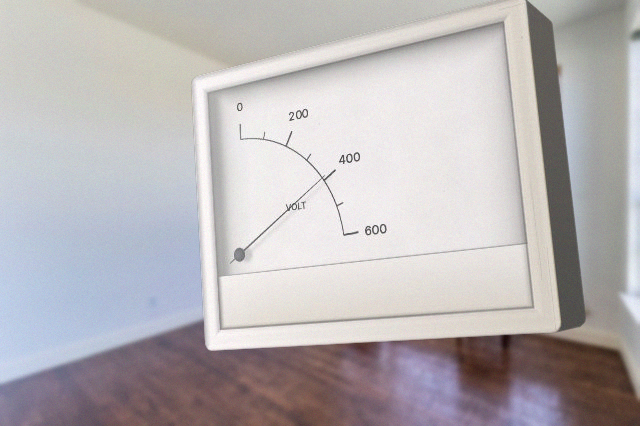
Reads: 400 V
